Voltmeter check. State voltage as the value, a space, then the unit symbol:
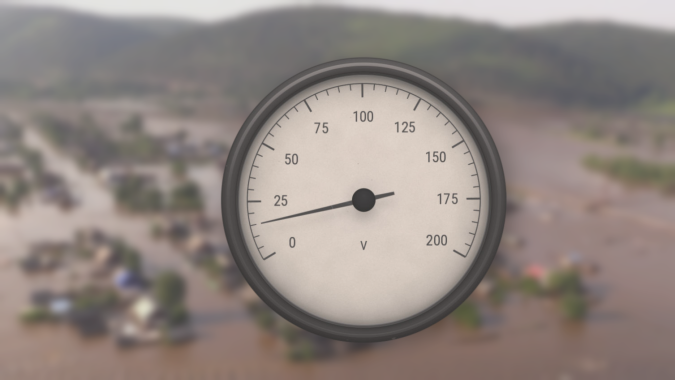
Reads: 15 V
